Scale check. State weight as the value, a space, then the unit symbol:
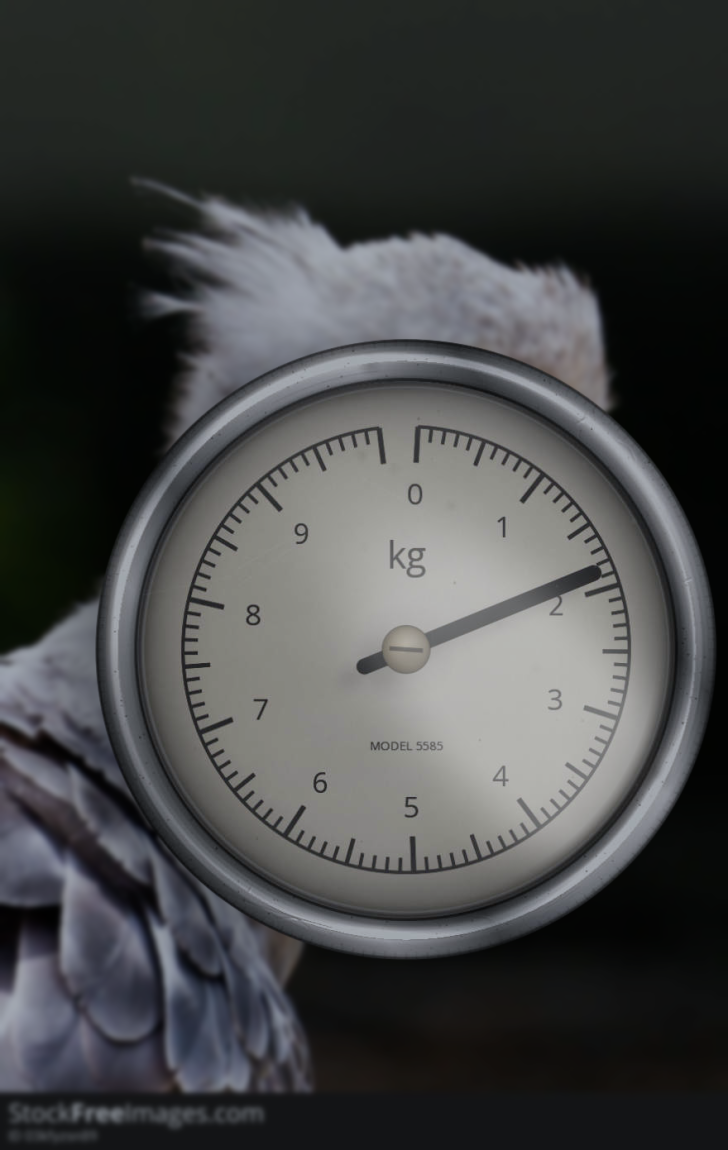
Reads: 1.85 kg
